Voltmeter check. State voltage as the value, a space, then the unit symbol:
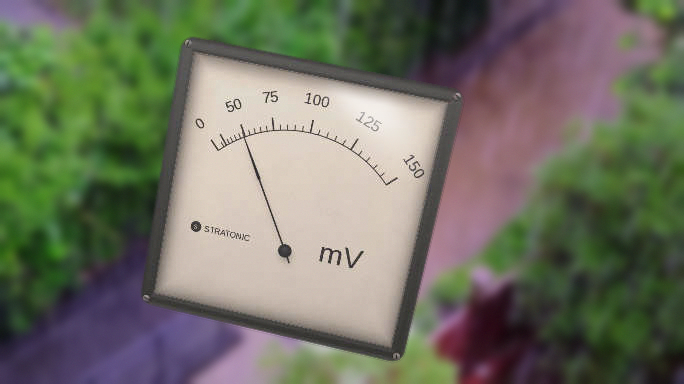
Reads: 50 mV
